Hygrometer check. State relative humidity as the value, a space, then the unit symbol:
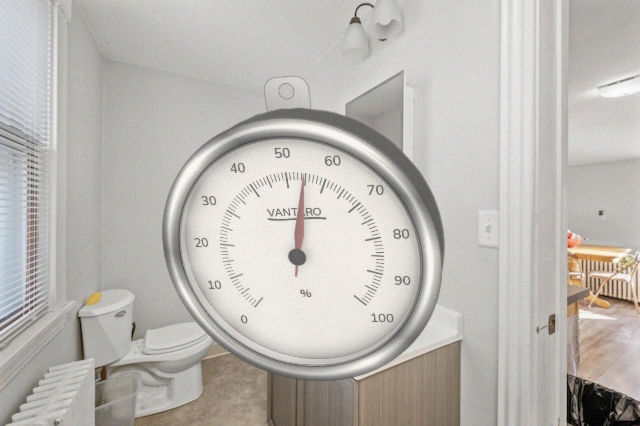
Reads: 55 %
